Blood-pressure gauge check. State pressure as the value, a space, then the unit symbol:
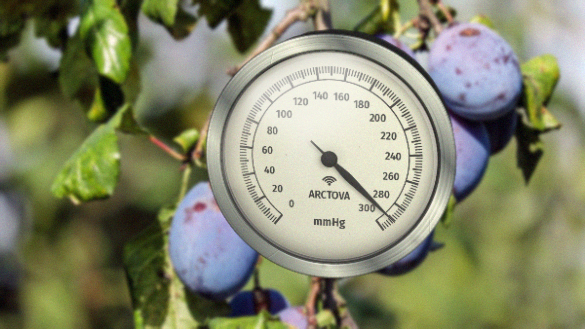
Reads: 290 mmHg
